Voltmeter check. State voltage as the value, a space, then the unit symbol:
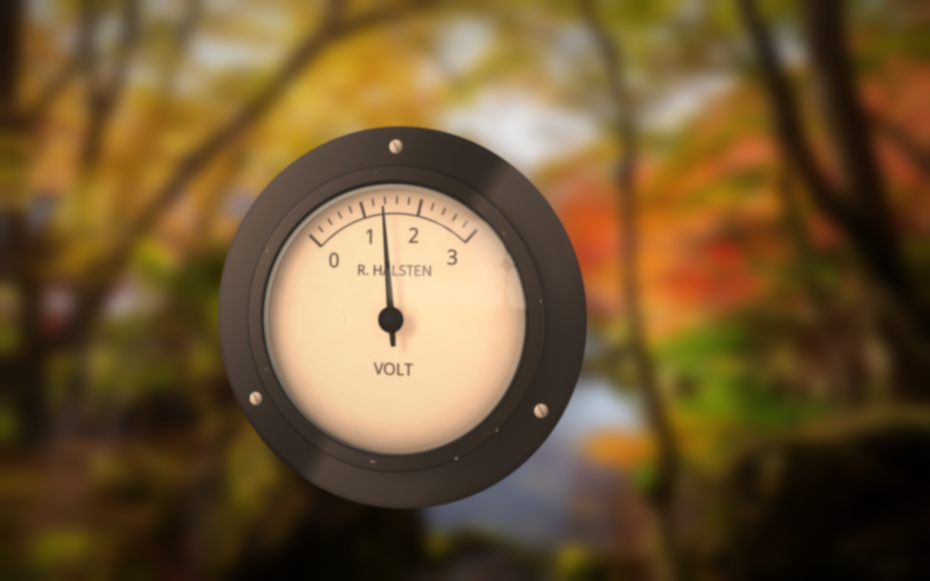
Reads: 1.4 V
